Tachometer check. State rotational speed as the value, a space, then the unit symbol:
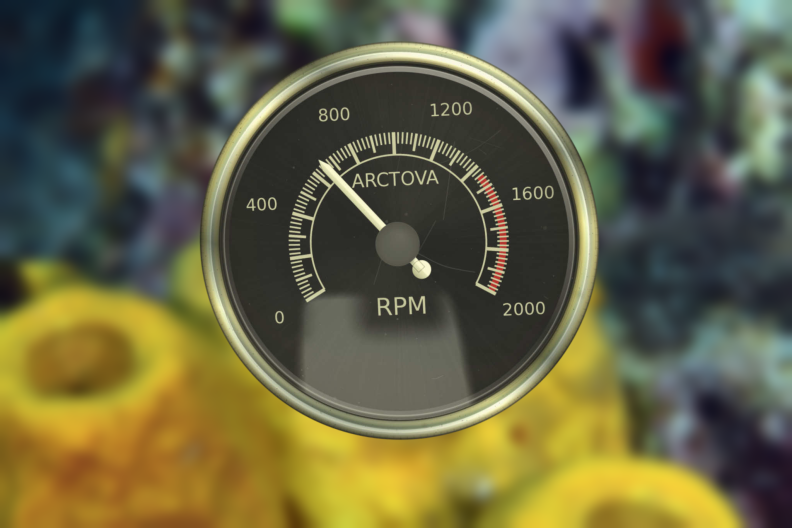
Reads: 660 rpm
